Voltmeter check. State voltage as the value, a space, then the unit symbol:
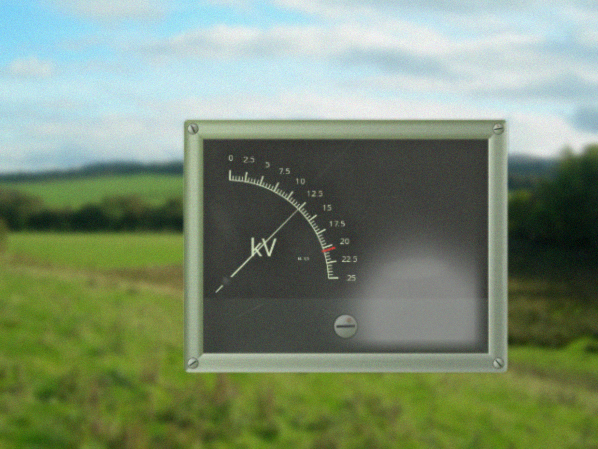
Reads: 12.5 kV
